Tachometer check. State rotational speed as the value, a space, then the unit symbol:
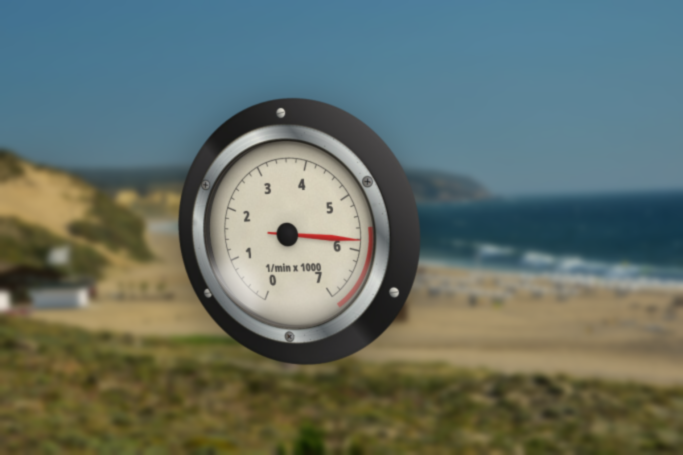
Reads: 5800 rpm
